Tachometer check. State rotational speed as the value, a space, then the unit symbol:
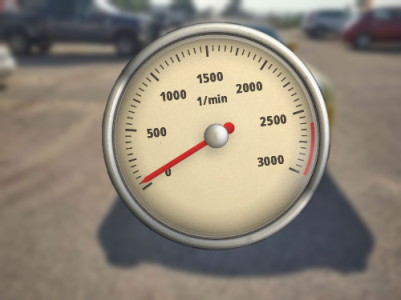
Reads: 50 rpm
